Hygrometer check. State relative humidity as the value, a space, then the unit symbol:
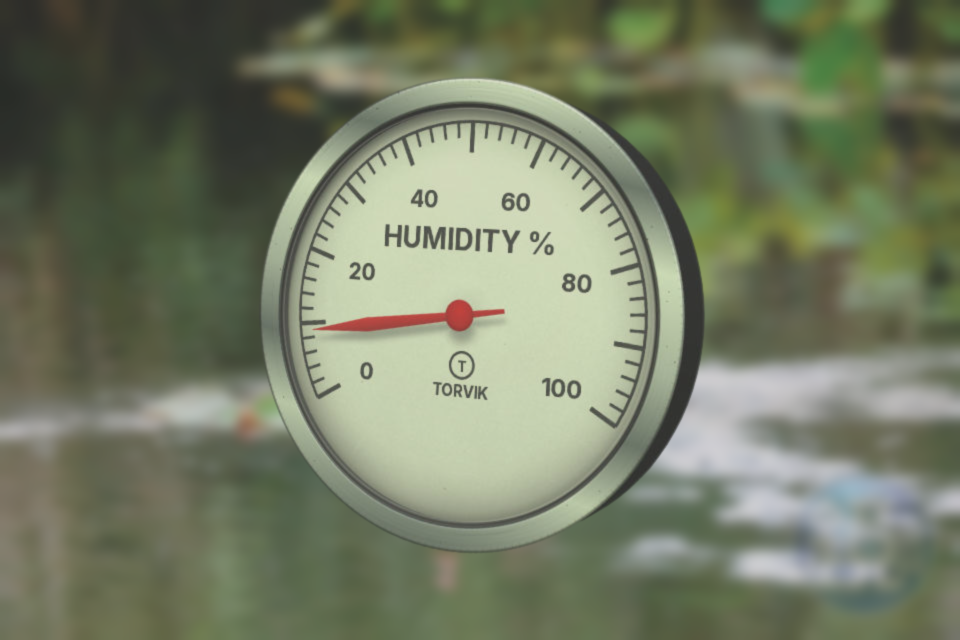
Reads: 9 %
